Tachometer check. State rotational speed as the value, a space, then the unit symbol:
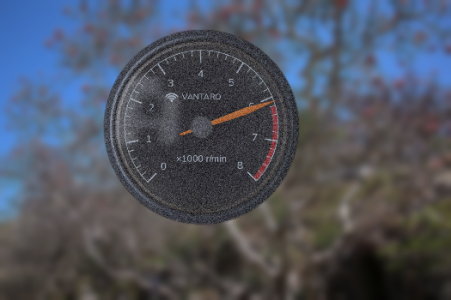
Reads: 6100 rpm
